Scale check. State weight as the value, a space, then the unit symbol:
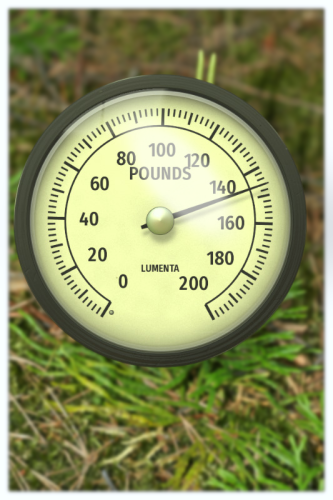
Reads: 146 lb
